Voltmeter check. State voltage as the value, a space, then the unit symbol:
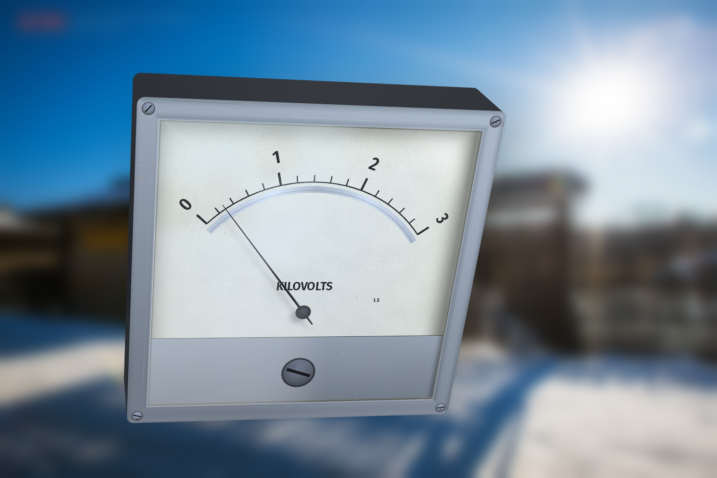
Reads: 0.3 kV
